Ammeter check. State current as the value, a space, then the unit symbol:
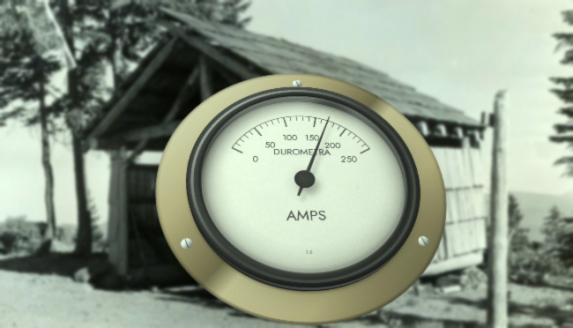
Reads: 170 A
